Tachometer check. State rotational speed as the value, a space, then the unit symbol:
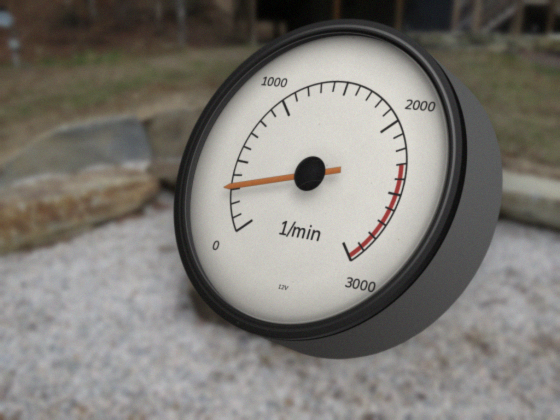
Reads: 300 rpm
